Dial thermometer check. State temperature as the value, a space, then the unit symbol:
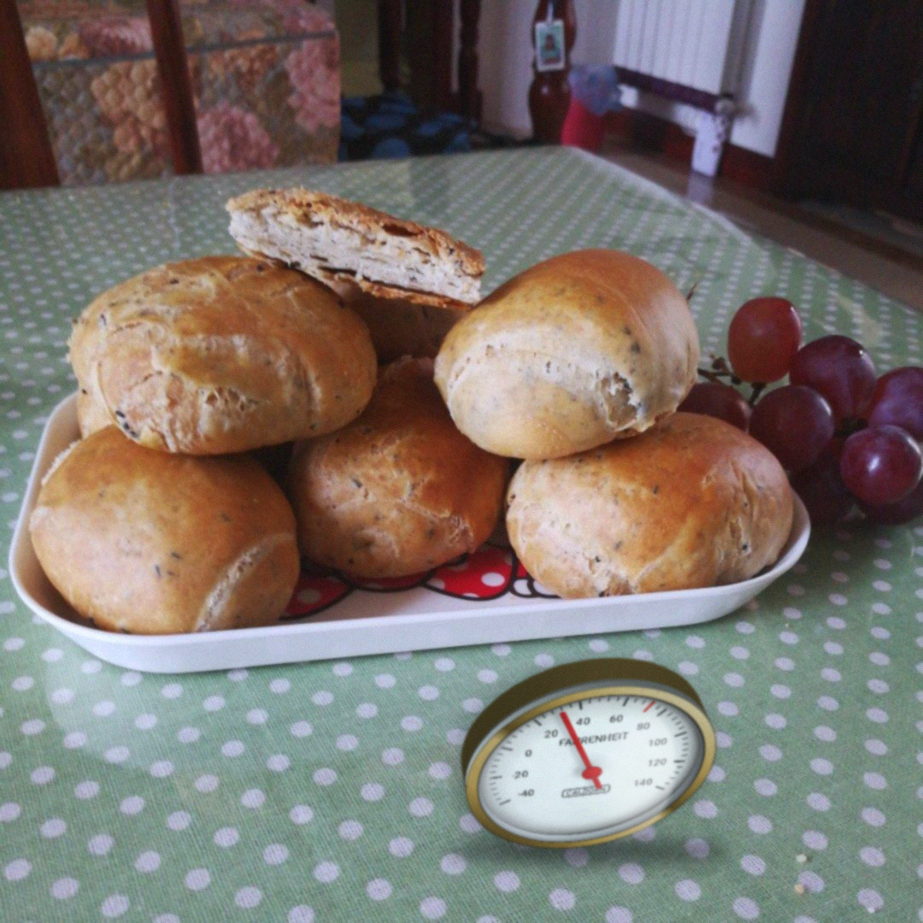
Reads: 32 °F
